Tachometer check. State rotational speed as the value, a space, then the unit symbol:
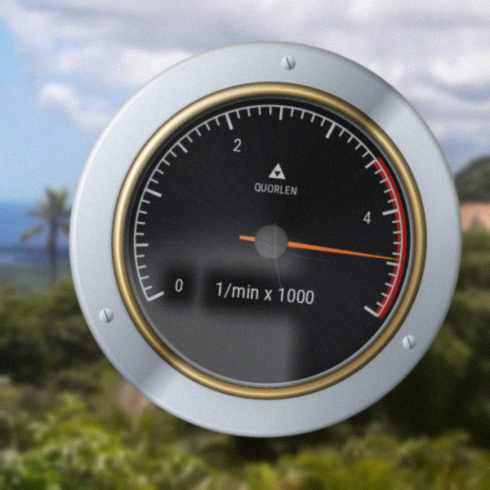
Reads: 4450 rpm
